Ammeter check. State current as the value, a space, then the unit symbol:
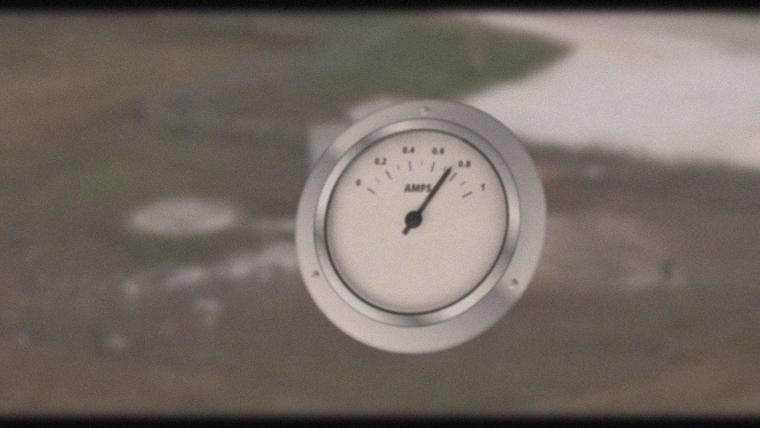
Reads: 0.75 A
